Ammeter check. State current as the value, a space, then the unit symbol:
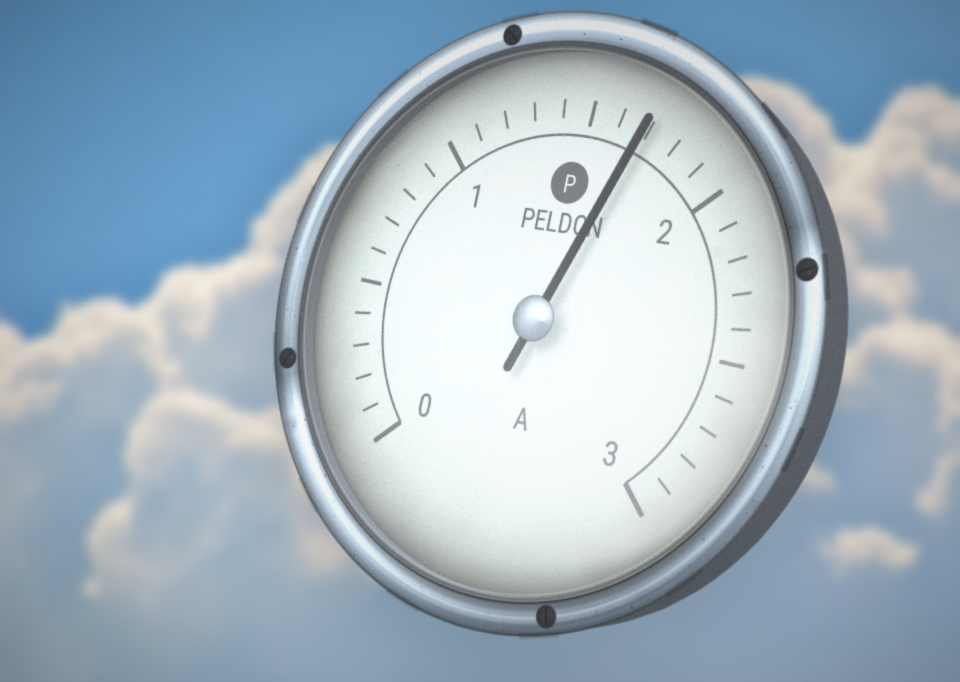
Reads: 1.7 A
